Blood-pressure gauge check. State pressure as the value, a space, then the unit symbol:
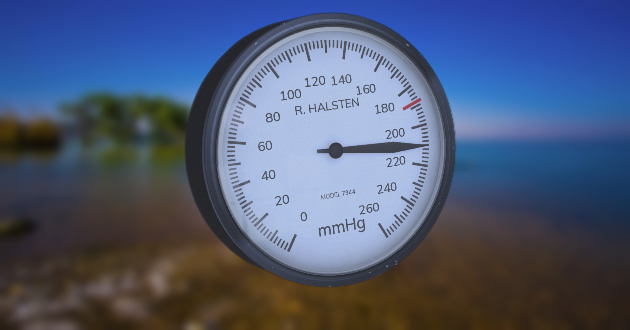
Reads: 210 mmHg
